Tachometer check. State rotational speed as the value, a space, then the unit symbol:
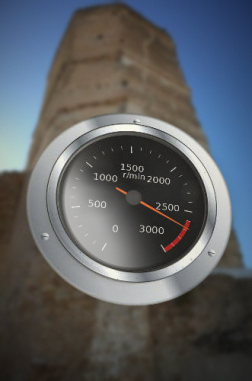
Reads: 2700 rpm
